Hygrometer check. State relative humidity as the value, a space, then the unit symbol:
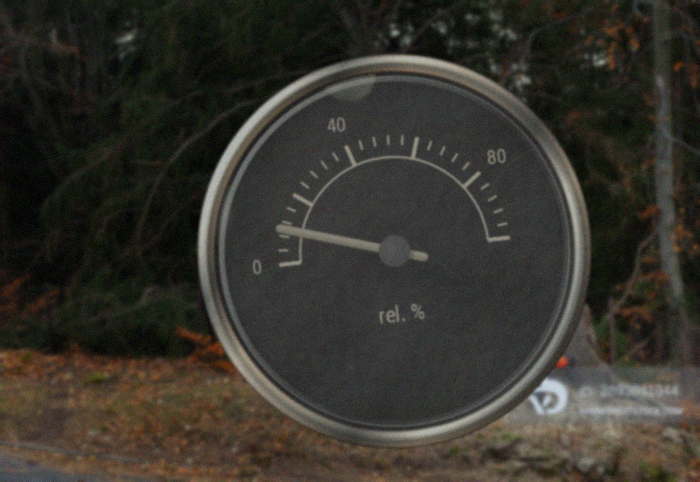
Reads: 10 %
